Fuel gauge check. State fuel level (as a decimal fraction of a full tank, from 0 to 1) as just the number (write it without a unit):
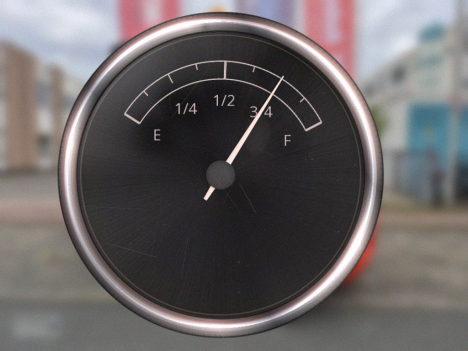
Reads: 0.75
